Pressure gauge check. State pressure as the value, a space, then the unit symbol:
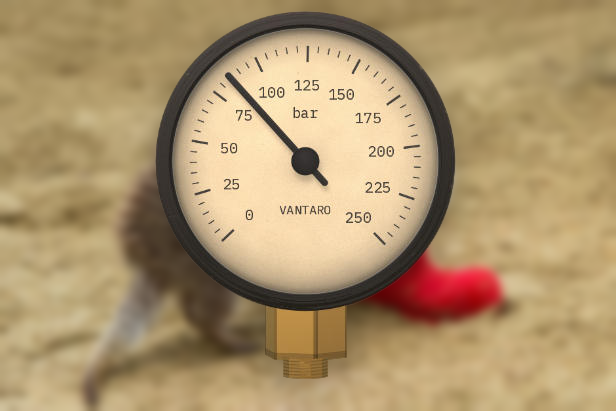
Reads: 85 bar
